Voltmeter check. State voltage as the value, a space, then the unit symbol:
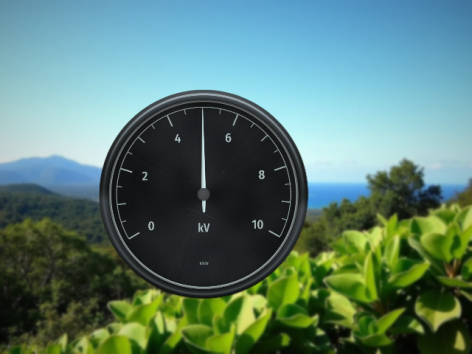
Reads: 5 kV
